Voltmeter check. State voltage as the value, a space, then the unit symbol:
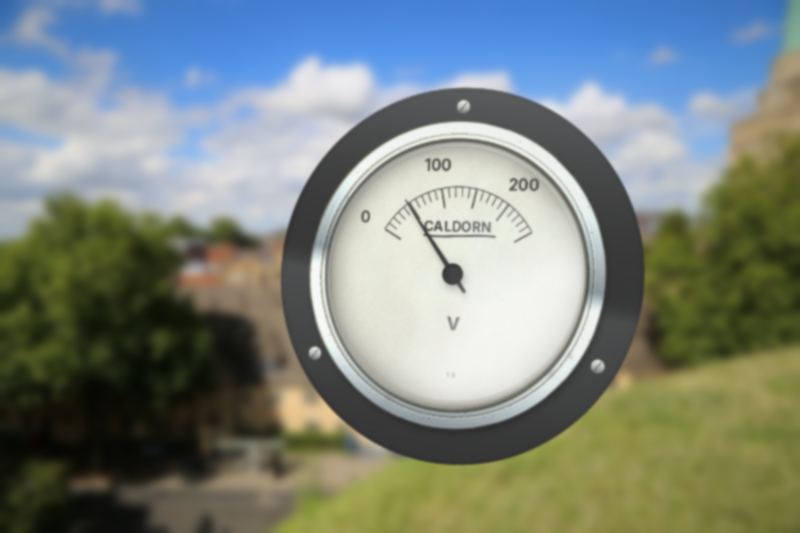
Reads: 50 V
